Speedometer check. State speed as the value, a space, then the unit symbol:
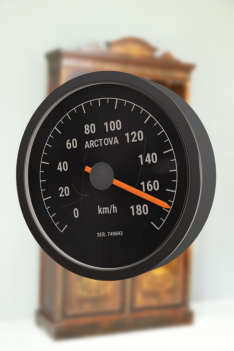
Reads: 167.5 km/h
